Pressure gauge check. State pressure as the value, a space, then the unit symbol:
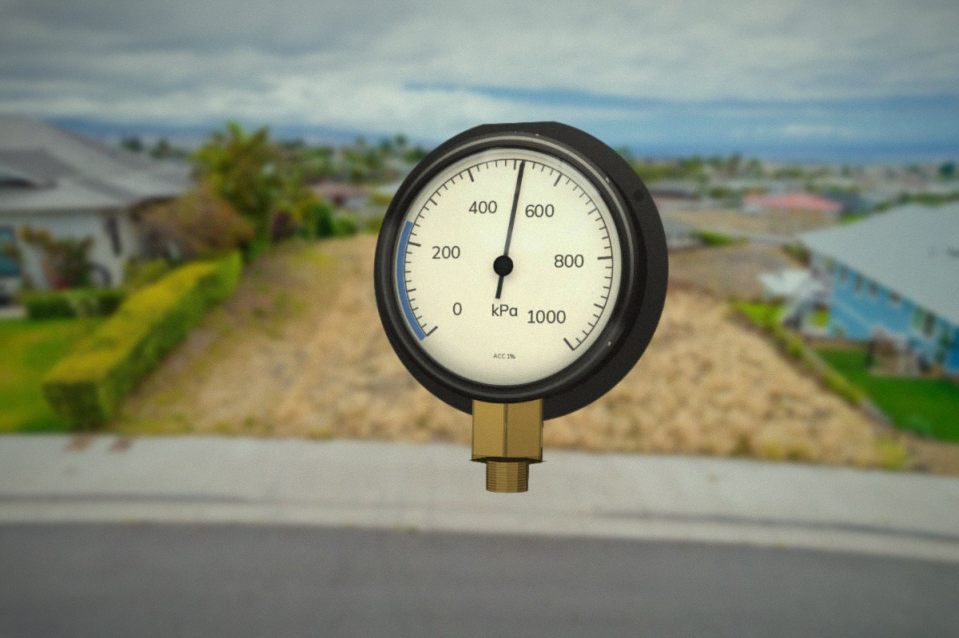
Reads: 520 kPa
